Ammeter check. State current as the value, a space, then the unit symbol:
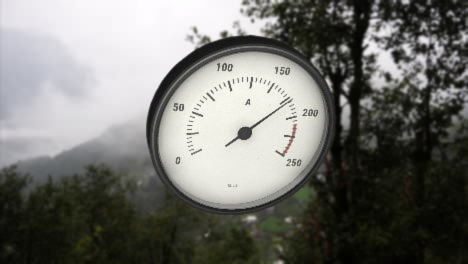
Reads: 175 A
